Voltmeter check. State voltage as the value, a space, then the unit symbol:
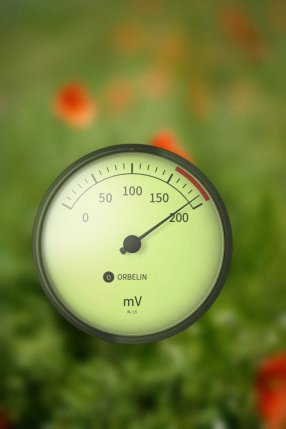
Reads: 190 mV
